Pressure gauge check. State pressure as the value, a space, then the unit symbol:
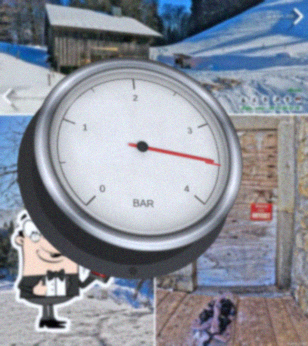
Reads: 3.5 bar
